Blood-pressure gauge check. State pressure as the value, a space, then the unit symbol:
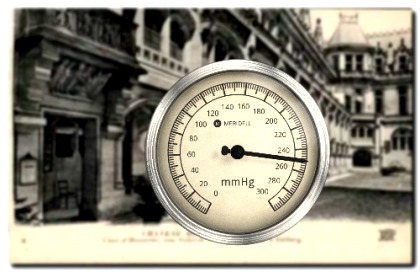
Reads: 250 mmHg
